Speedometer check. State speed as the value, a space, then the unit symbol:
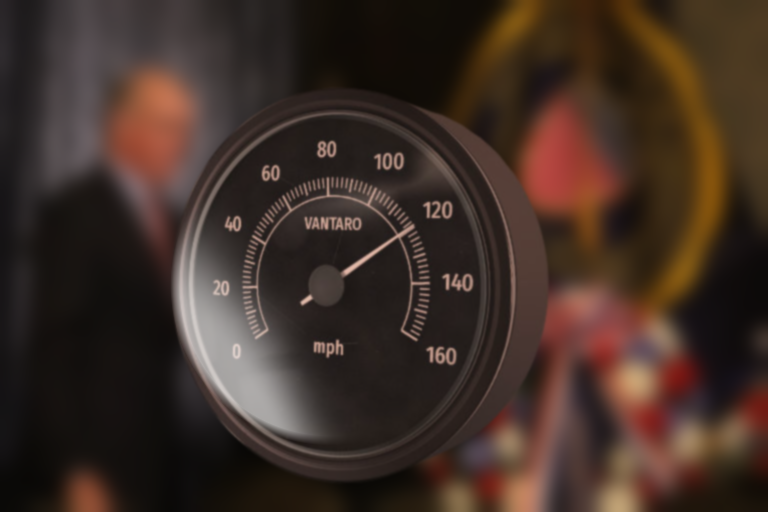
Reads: 120 mph
